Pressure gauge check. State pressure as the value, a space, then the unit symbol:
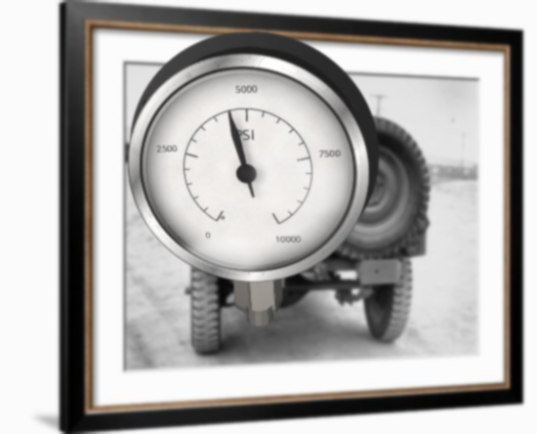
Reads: 4500 psi
